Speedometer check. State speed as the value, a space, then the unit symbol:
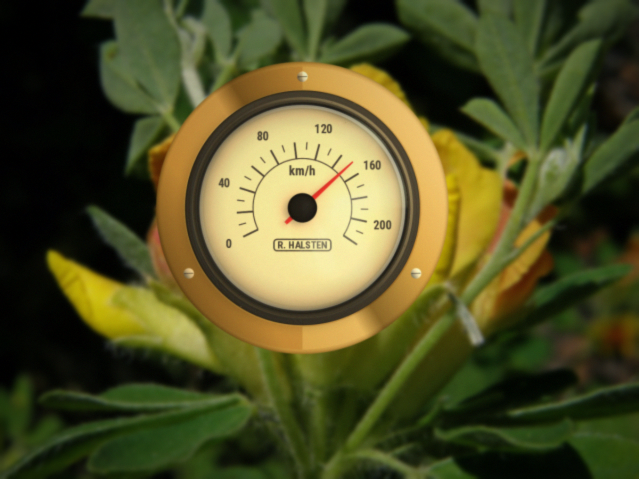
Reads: 150 km/h
